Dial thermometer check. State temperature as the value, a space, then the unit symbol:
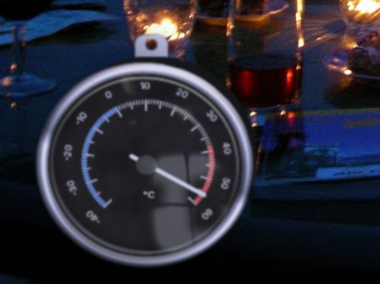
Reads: 55 °C
